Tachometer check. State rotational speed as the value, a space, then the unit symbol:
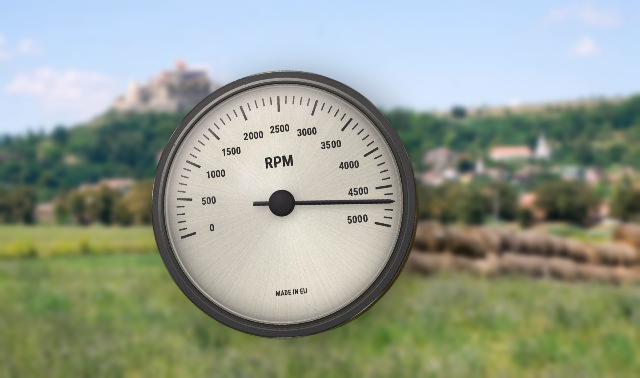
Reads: 4700 rpm
